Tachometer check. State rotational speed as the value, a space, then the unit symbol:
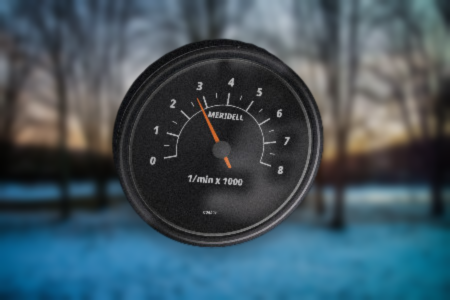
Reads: 2750 rpm
